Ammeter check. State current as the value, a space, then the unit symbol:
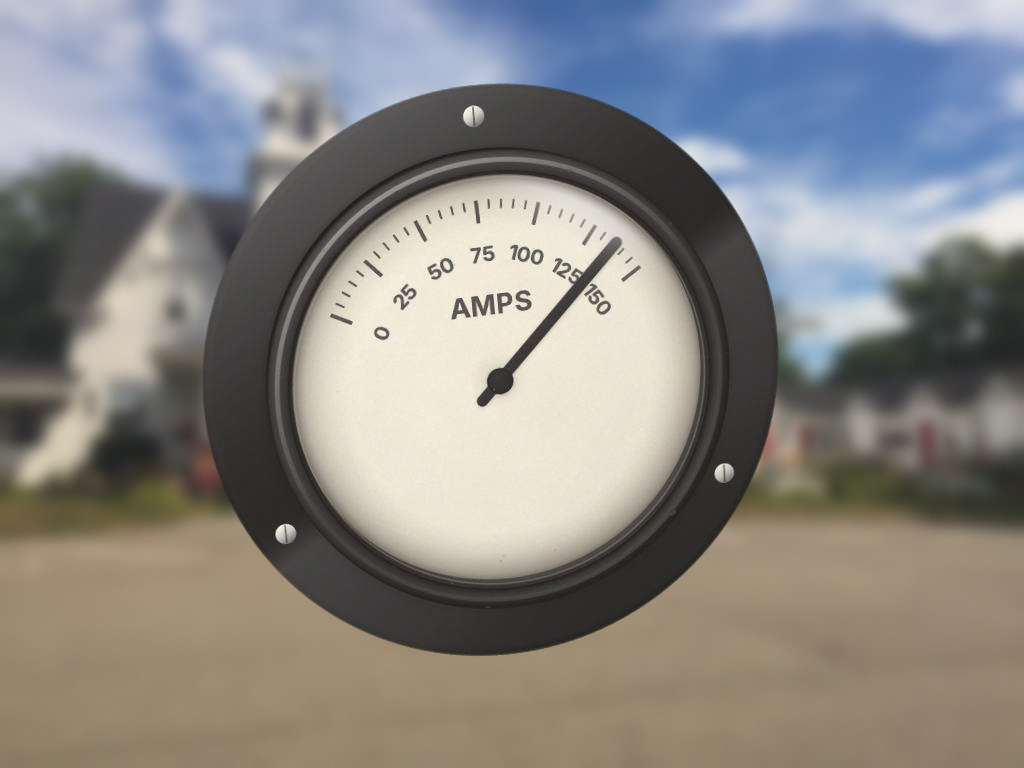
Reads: 135 A
